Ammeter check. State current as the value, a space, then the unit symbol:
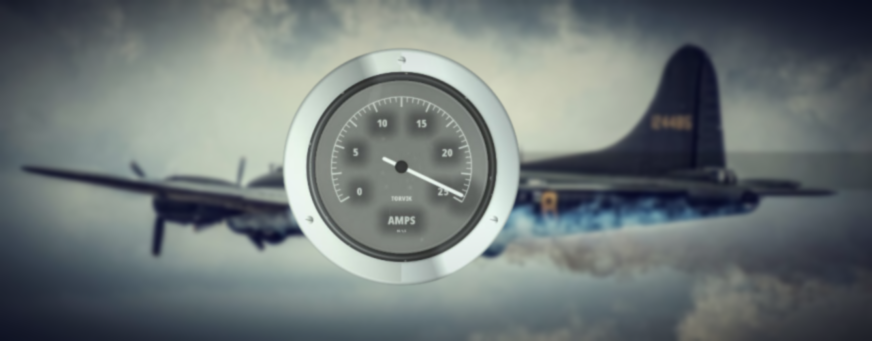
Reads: 24.5 A
